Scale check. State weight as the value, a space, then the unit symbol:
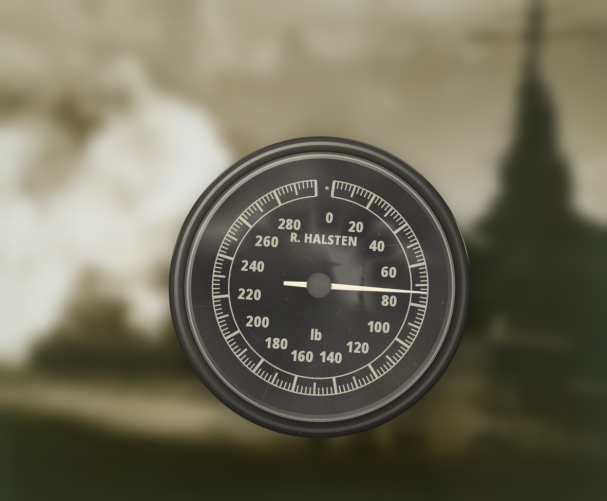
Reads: 74 lb
